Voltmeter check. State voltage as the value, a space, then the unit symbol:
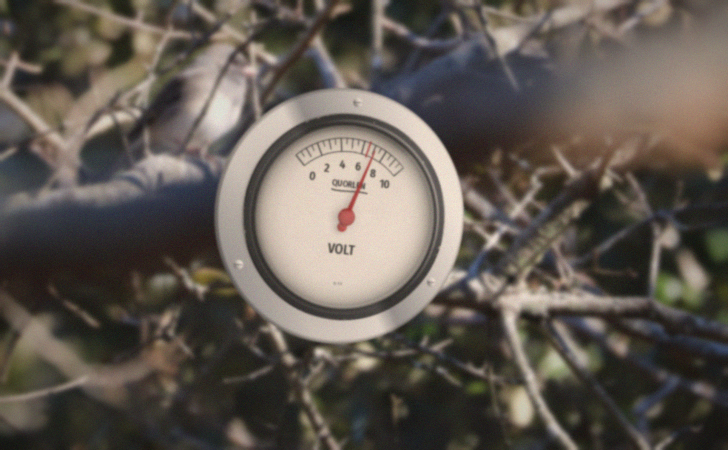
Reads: 7 V
